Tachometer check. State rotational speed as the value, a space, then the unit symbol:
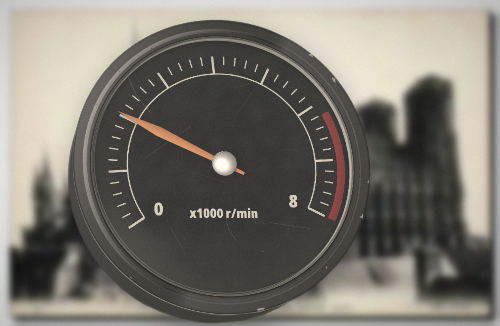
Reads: 2000 rpm
